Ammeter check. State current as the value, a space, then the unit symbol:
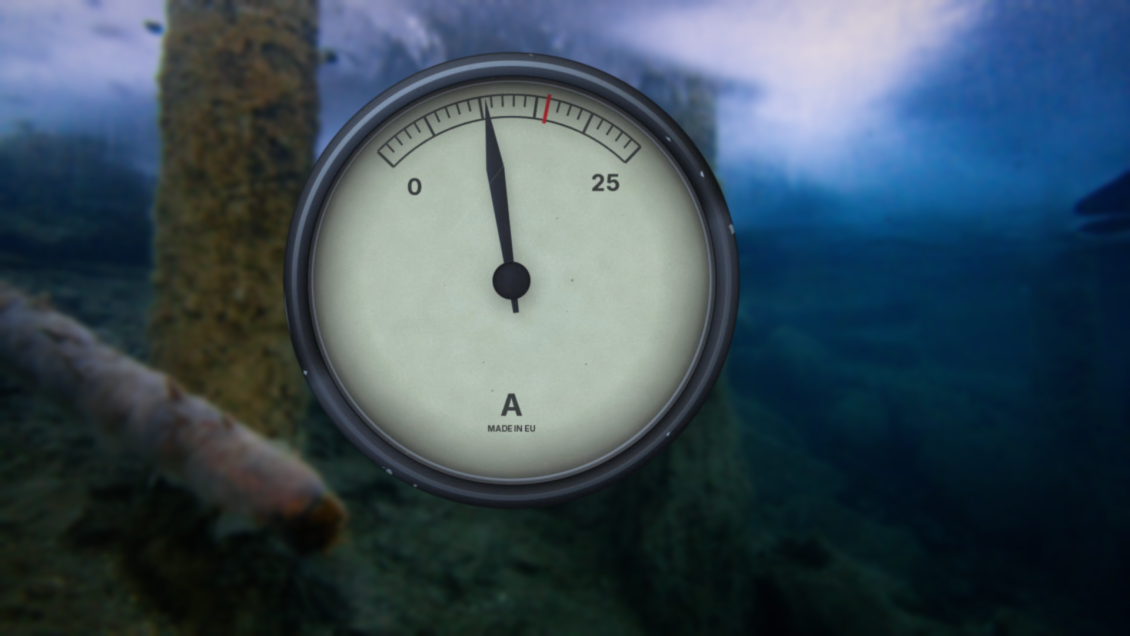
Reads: 10.5 A
